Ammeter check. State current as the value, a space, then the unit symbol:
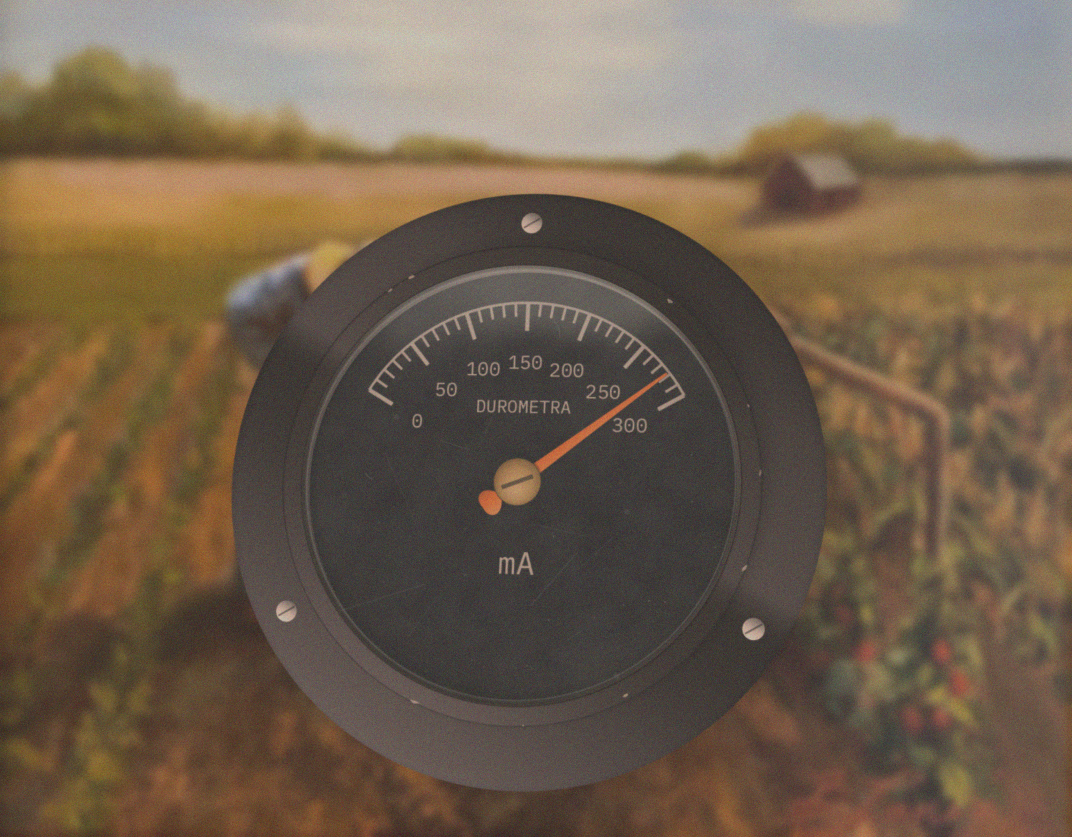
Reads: 280 mA
